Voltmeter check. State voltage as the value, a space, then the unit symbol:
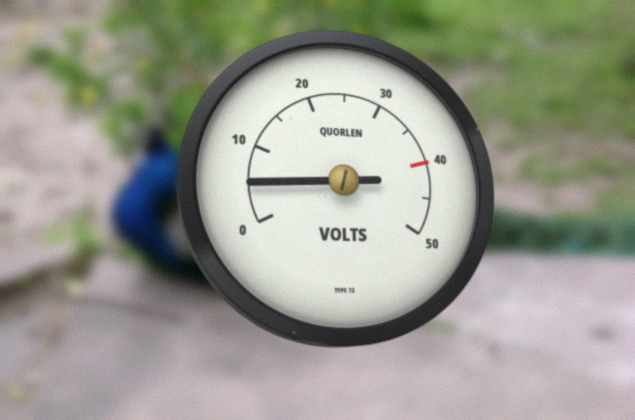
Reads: 5 V
